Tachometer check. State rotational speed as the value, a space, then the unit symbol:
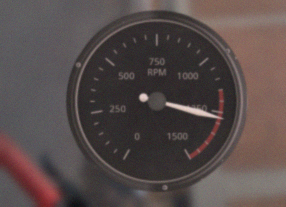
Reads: 1275 rpm
